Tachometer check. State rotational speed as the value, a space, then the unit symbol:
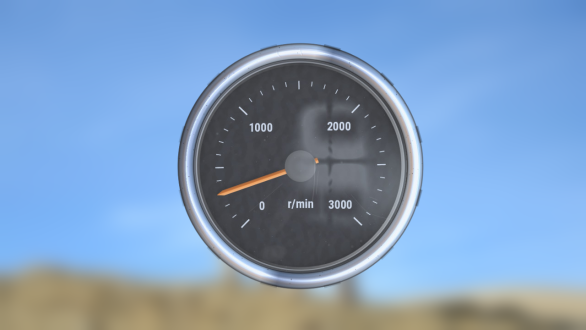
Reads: 300 rpm
